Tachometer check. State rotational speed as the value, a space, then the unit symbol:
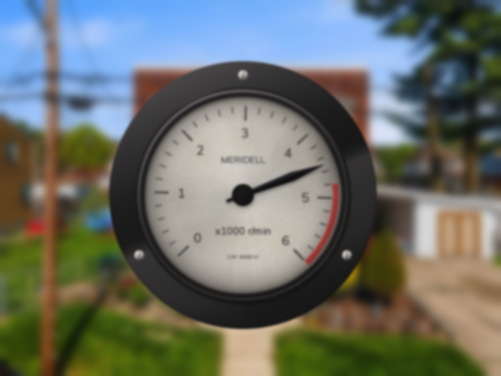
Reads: 4500 rpm
